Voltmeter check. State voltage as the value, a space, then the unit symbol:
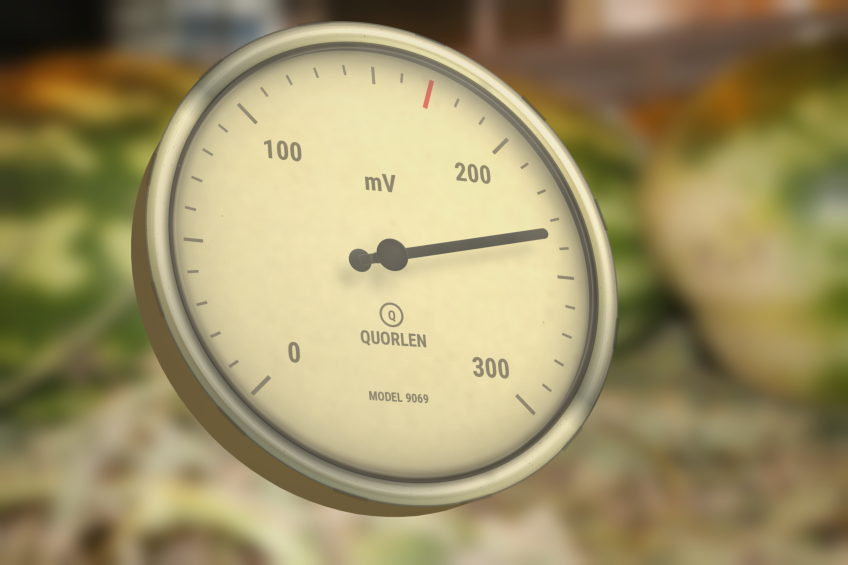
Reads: 235 mV
